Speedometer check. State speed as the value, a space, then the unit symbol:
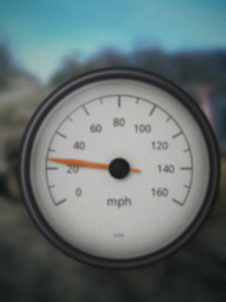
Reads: 25 mph
